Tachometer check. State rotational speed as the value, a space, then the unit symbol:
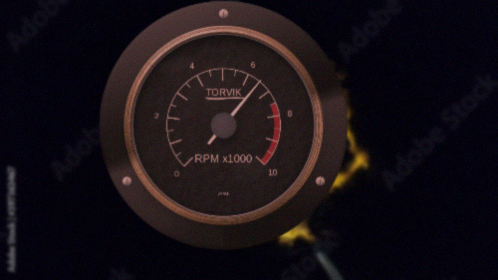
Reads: 6500 rpm
